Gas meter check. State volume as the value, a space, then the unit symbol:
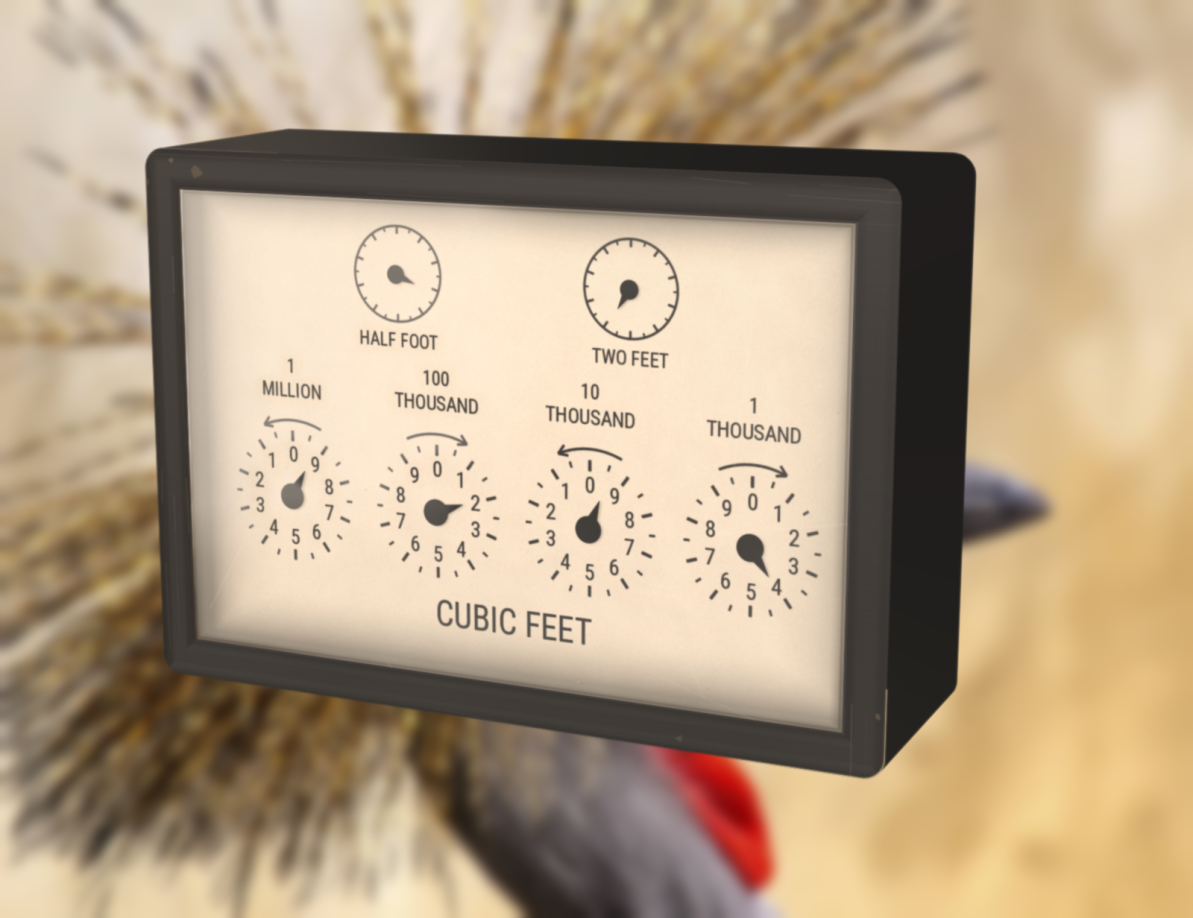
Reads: 919400 ft³
